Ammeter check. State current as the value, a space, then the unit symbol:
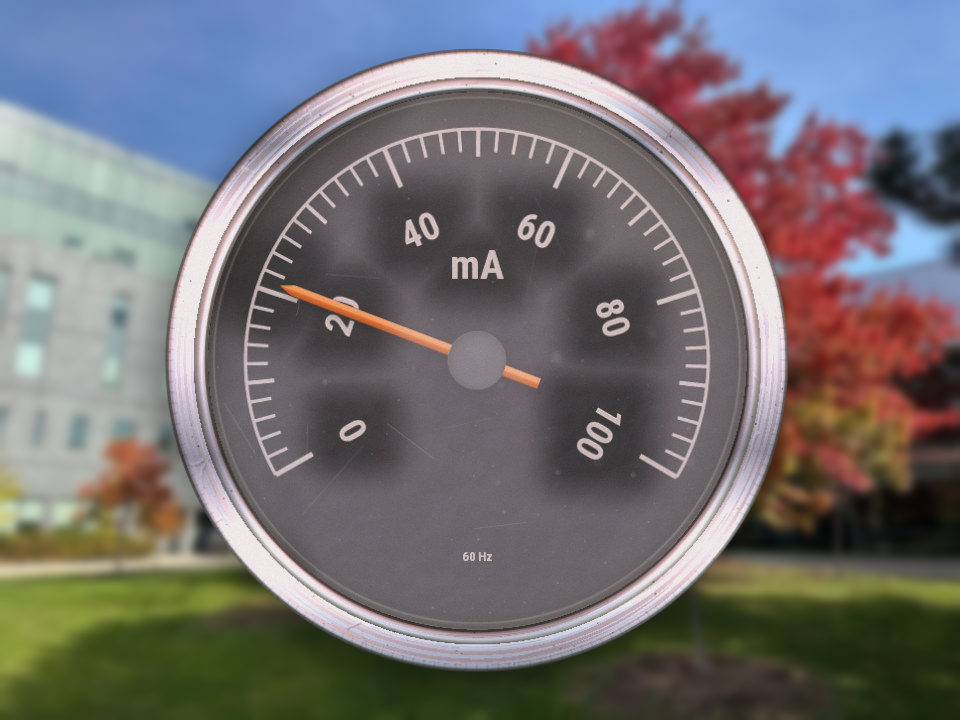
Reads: 21 mA
